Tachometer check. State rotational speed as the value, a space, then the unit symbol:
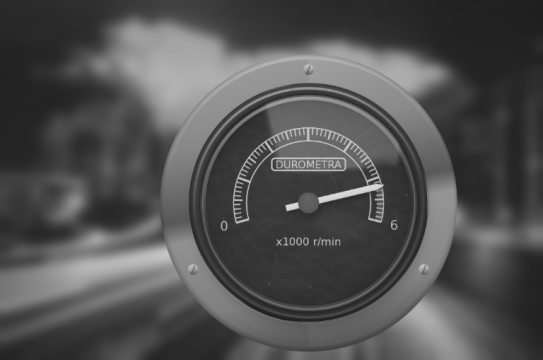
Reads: 5200 rpm
